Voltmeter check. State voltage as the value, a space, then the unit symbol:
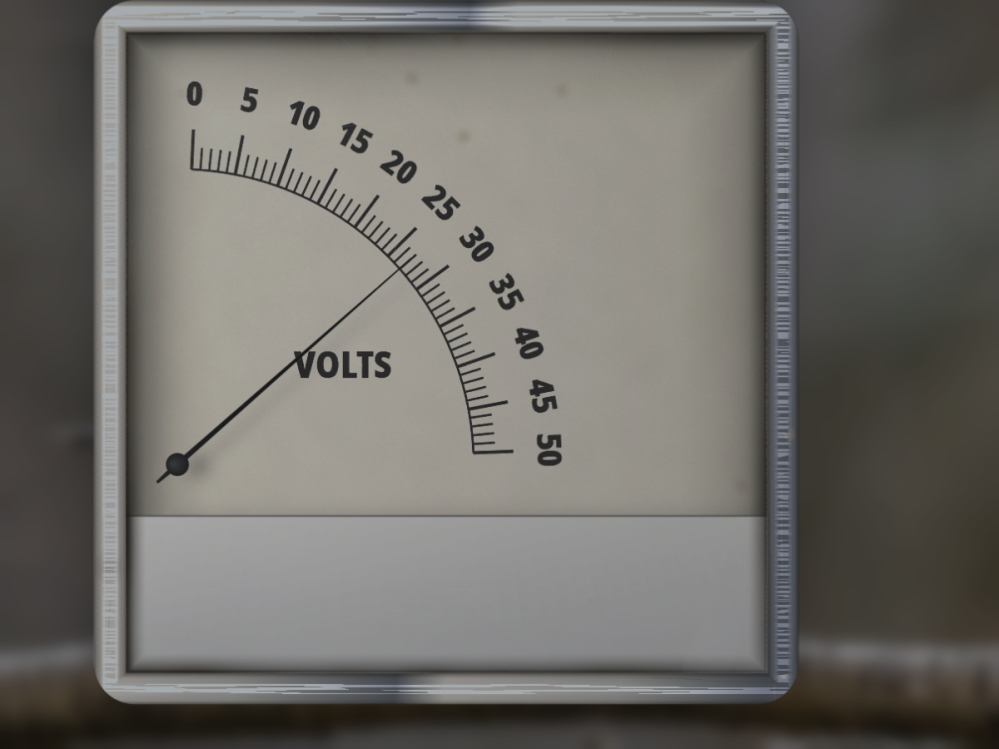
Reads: 27 V
